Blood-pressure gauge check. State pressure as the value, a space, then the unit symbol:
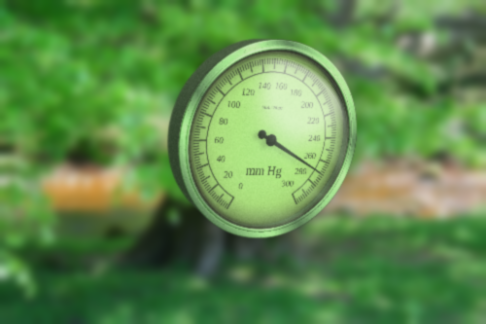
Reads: 270 mmHg
